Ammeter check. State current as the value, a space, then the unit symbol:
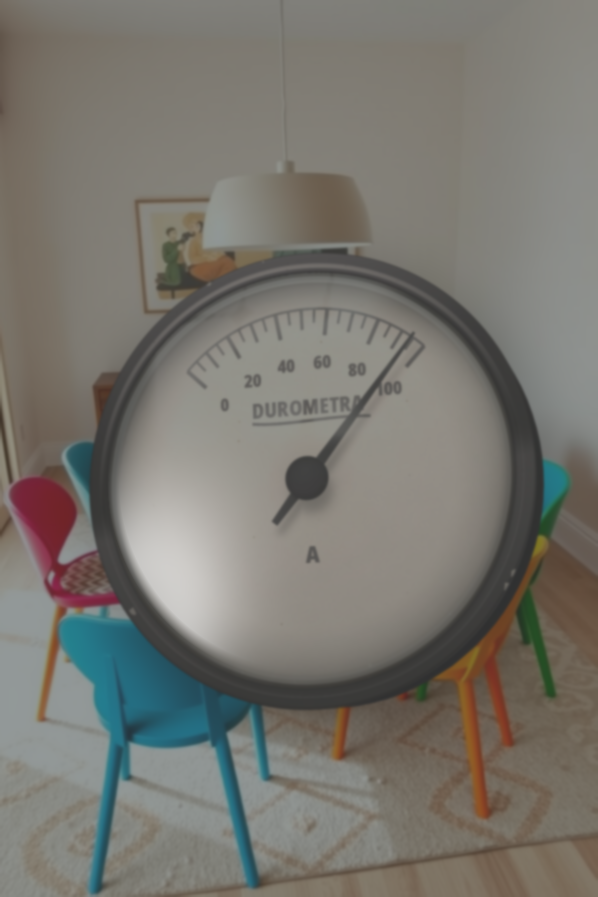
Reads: 95 A
